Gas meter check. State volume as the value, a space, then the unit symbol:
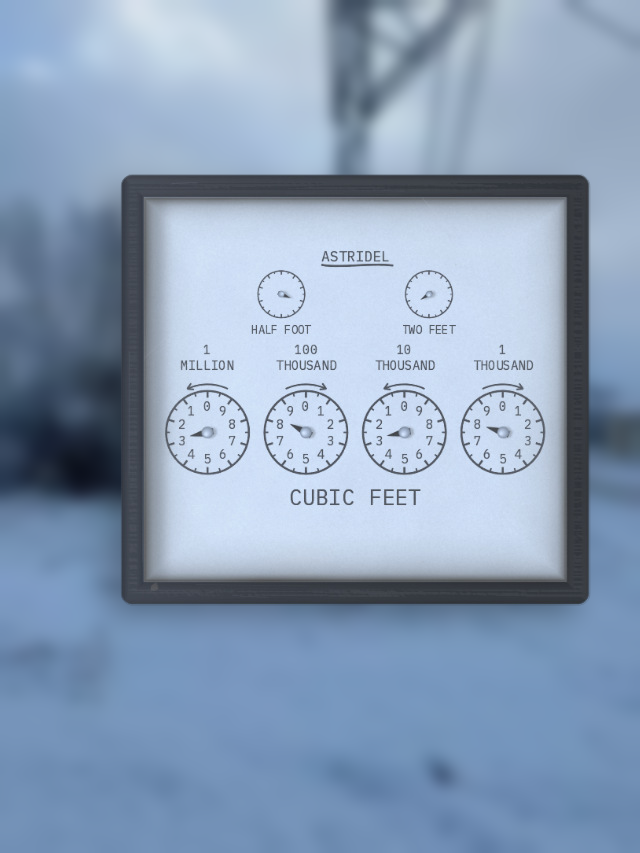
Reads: 282800 ft³
